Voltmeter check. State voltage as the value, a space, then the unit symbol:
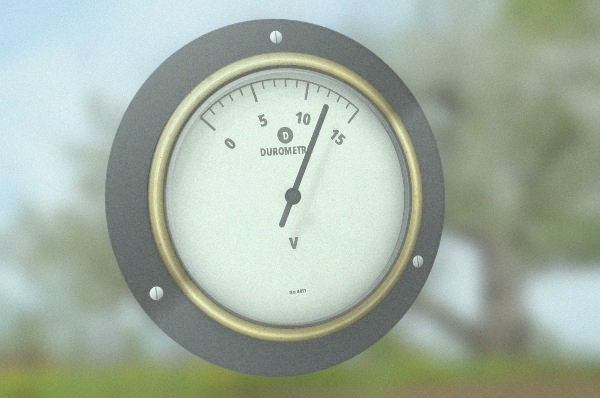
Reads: 12 V
